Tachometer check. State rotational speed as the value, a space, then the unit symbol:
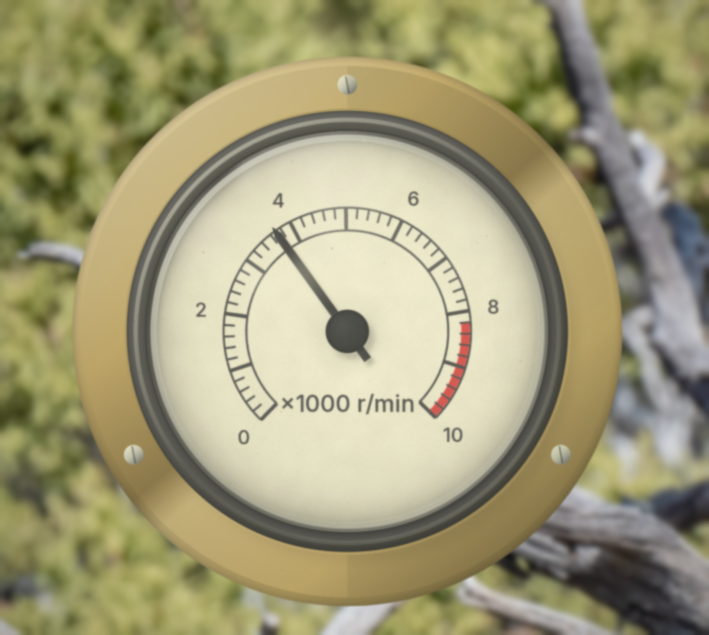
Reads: 3700 rpm
